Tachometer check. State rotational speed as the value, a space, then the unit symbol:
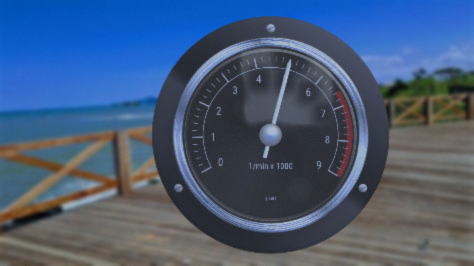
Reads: 5000 rpm
